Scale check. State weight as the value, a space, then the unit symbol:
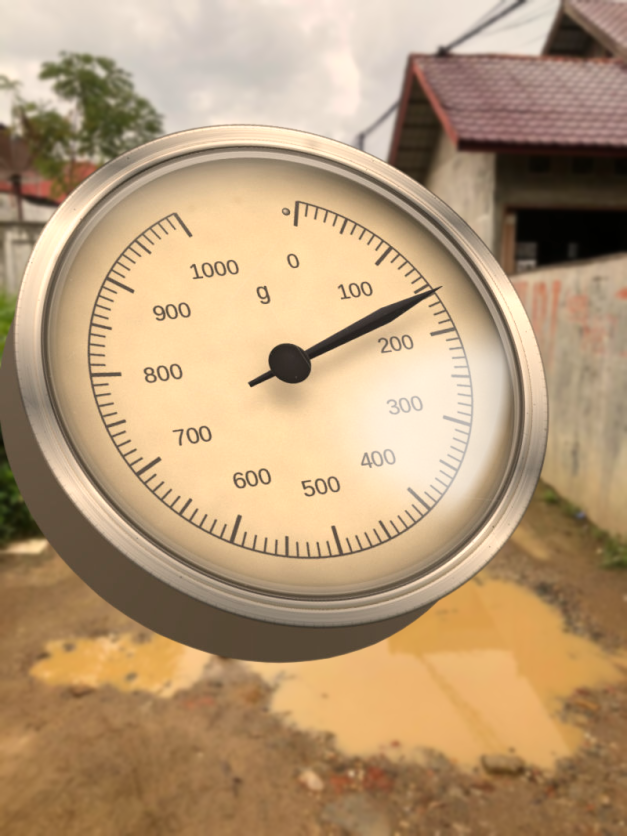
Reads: 160 g
